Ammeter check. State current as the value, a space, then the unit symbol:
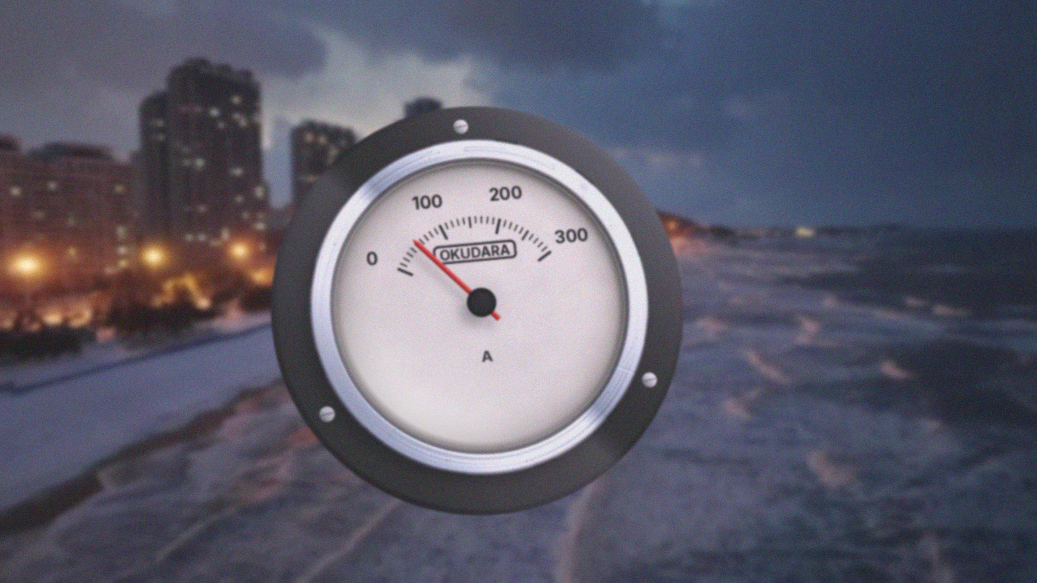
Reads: 50 A
